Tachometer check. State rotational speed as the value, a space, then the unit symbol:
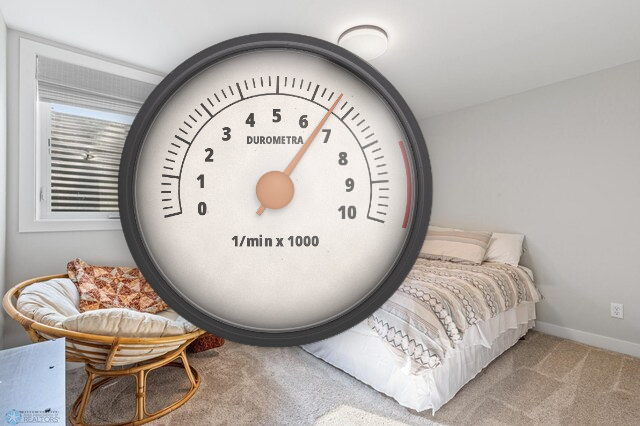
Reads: 6600 rpm
